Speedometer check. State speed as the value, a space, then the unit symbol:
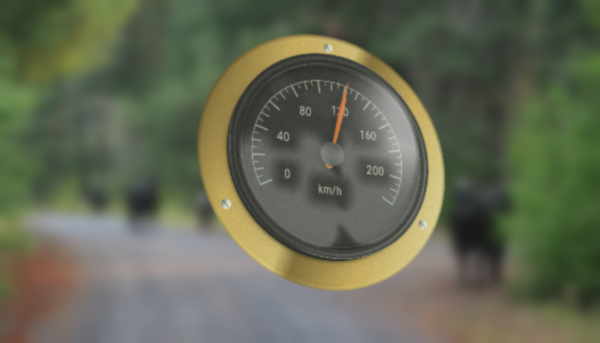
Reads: 120 km/h
